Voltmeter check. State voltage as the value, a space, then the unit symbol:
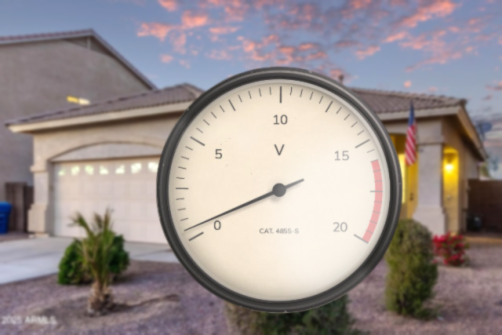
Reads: 0.5 V
